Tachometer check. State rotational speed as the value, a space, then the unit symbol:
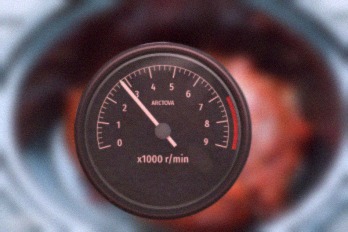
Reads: 2800 rpm
